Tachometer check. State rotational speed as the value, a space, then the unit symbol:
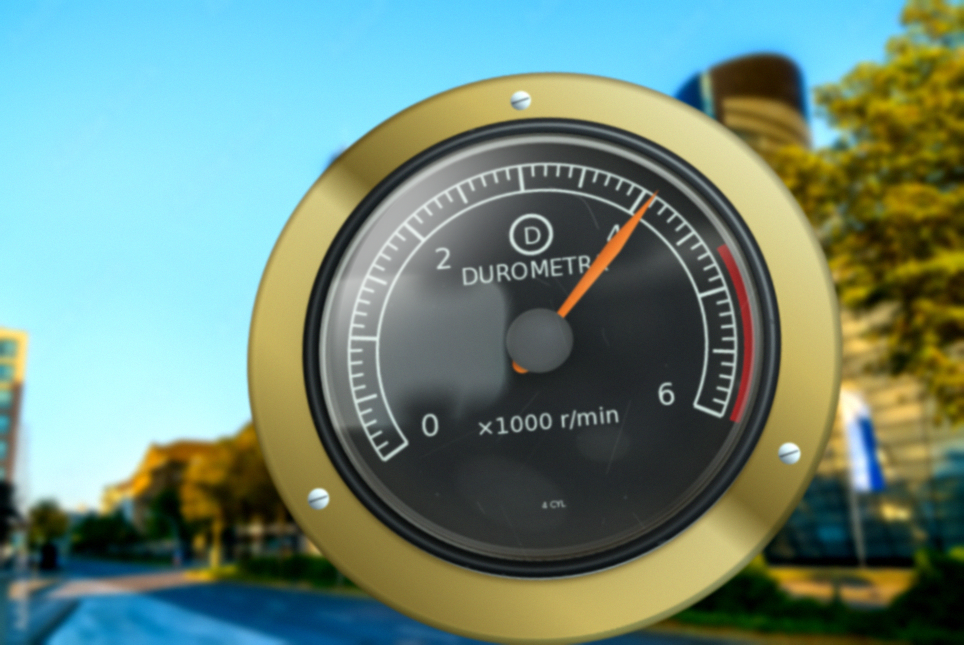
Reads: 4100 rpm
